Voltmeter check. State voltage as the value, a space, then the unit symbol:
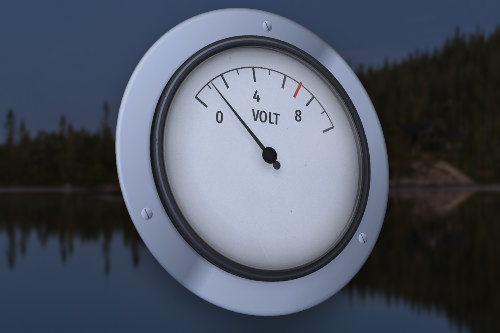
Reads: 1 V
